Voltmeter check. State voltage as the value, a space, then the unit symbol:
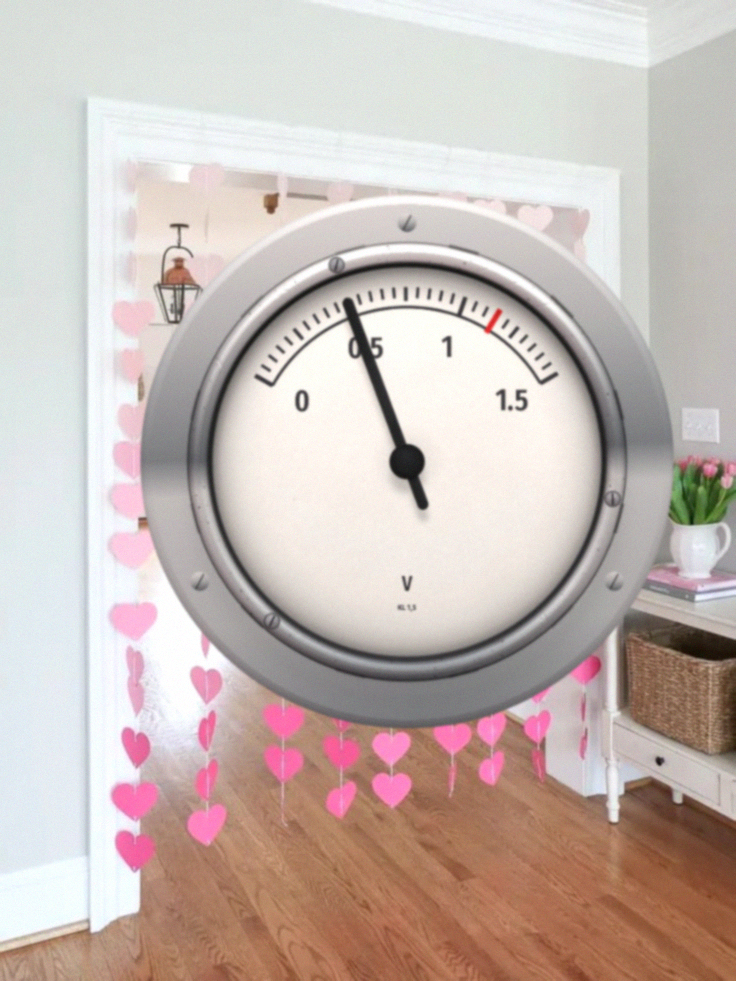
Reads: 0.5 V
